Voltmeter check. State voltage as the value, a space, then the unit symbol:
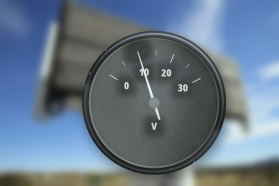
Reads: 10 V
